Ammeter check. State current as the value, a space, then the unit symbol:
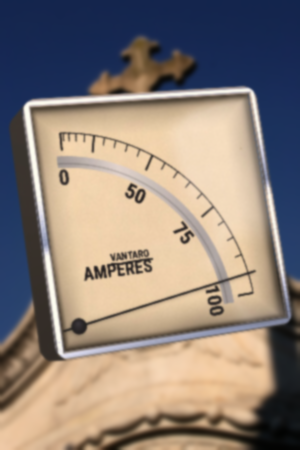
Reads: 95 A
